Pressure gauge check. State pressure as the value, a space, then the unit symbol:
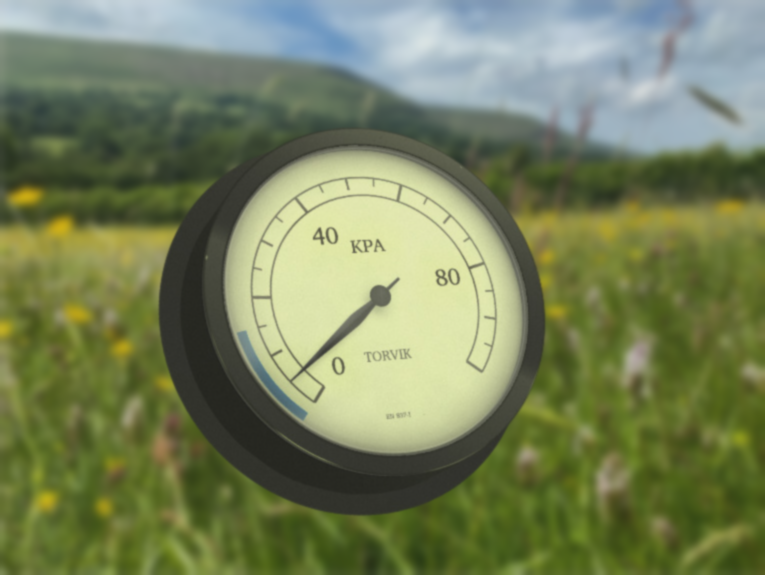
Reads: 5 kPa
